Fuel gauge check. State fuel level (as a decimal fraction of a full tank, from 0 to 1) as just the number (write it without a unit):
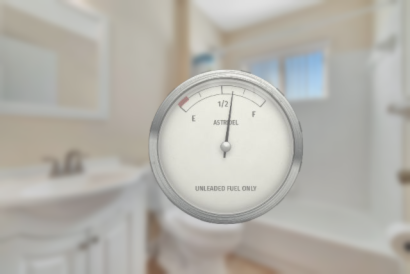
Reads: 0.625
